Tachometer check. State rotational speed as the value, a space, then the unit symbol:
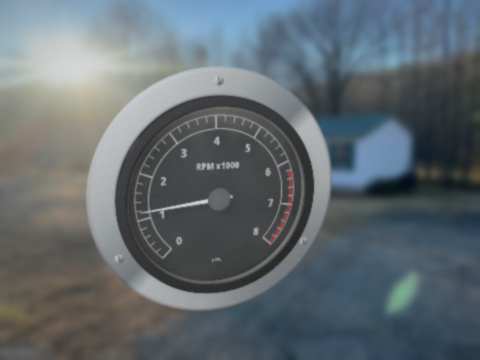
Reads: 1200 rpm
